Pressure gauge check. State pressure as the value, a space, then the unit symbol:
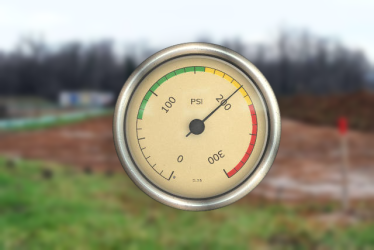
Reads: 200 psi
